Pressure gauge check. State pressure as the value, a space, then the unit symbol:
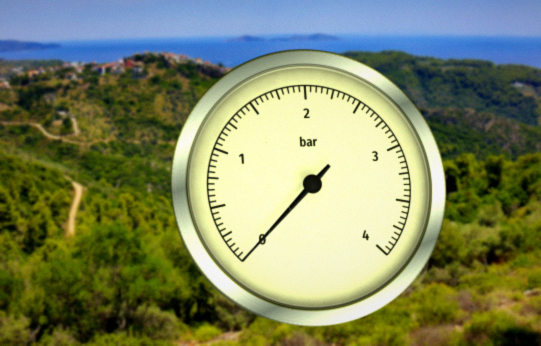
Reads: 0 bar
